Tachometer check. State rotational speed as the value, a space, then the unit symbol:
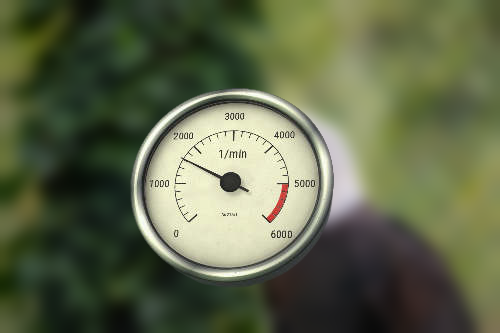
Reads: 1600 rpm
